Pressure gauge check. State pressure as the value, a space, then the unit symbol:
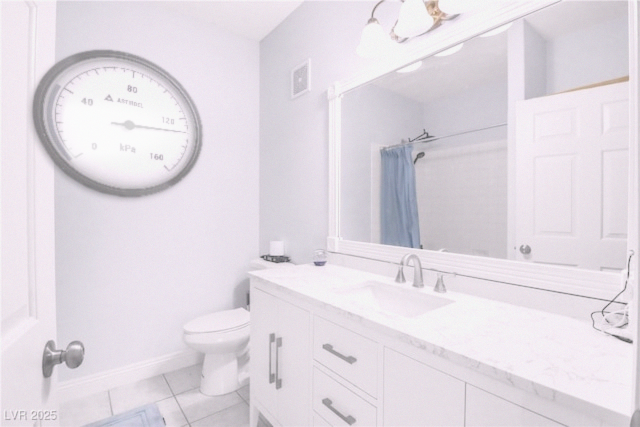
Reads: 130 kPa
